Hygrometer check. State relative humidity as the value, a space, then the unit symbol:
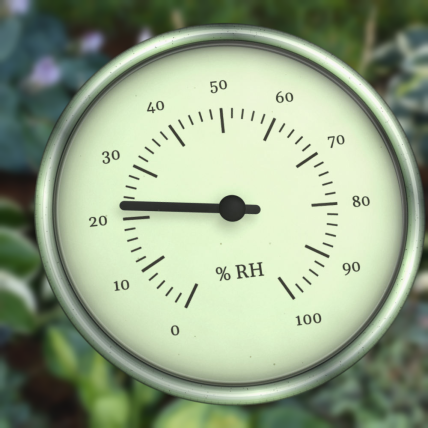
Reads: 22 %
